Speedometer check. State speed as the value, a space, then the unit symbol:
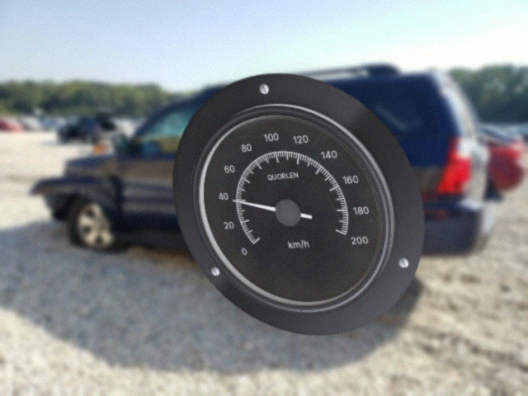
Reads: 40 km/h
